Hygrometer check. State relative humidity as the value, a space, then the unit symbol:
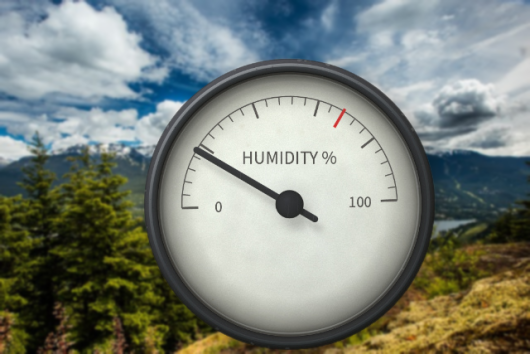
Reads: 18 %
